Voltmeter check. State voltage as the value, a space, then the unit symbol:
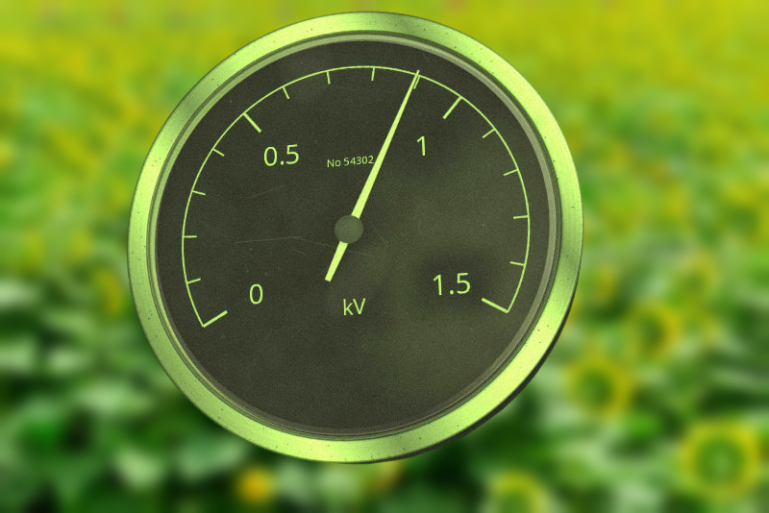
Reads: 0.9 kV
